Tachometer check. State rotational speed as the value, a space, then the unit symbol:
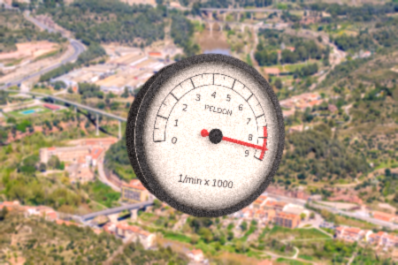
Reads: 8500 rpm
